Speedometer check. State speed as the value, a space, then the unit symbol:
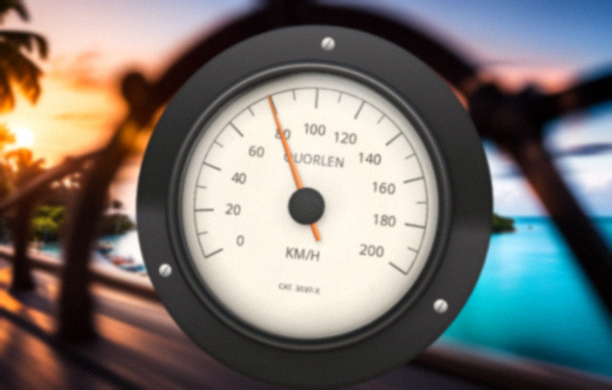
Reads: 80 km/h
